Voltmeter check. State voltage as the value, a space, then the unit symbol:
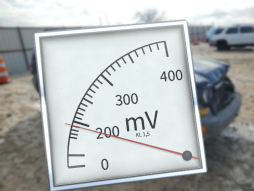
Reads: 190 mV
